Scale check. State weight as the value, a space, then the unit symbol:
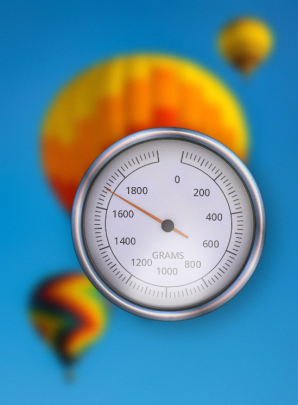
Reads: 1700 g
